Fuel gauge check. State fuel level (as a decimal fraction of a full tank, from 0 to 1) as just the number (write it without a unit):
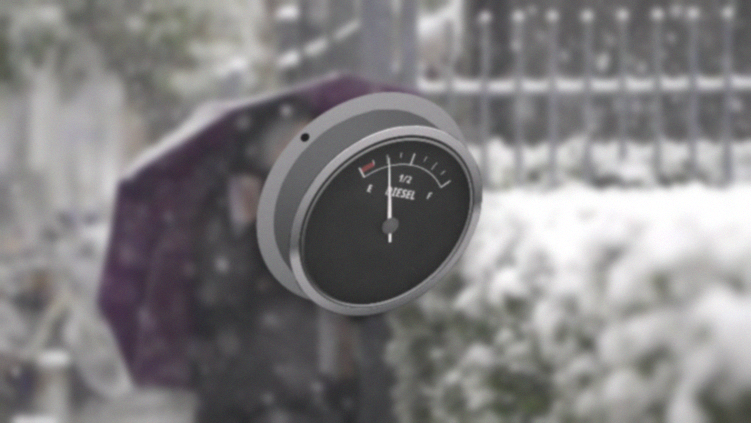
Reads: 0.25
